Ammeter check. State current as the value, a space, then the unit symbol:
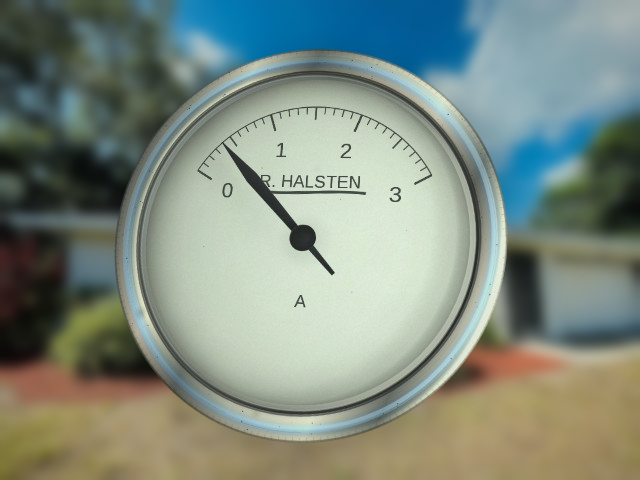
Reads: 0.4 A
